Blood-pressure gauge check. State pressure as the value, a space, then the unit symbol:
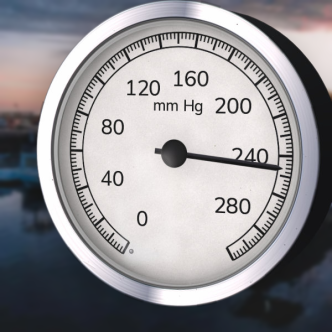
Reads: 246 mmHg
